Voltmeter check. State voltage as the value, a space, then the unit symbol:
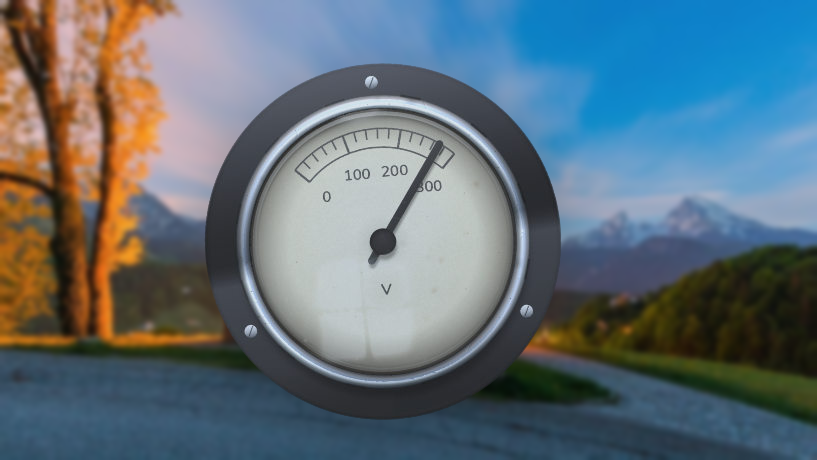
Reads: 270 V
